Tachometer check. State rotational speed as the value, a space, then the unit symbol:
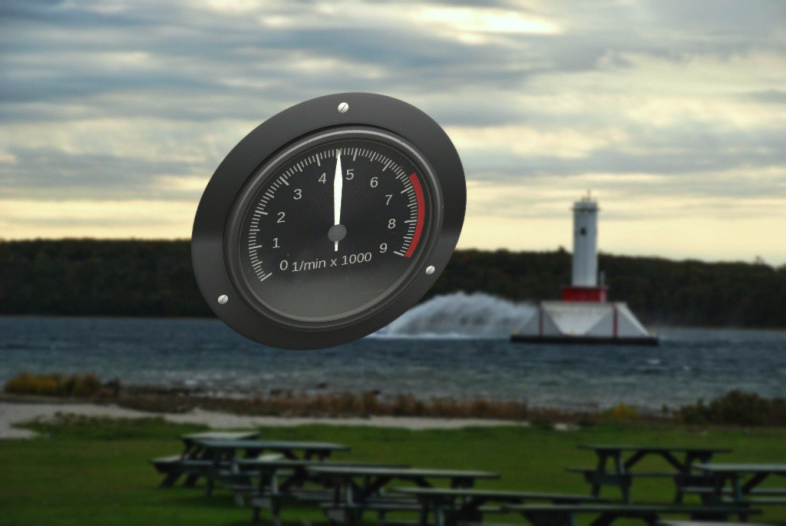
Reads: 4500 rpm
